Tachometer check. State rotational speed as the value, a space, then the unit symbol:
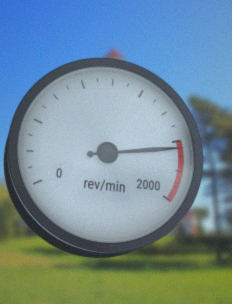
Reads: 1650 rpm
